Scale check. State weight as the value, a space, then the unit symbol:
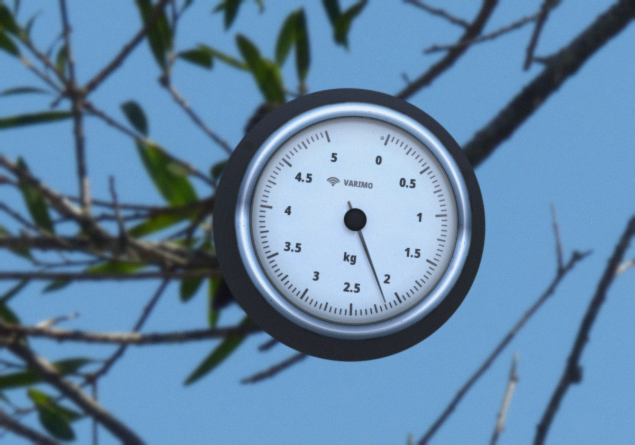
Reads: 2.15 kg
